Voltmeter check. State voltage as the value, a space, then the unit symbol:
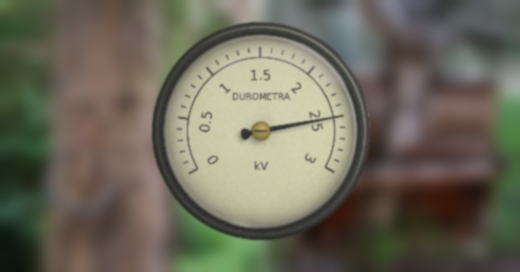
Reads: 2.5 kV
